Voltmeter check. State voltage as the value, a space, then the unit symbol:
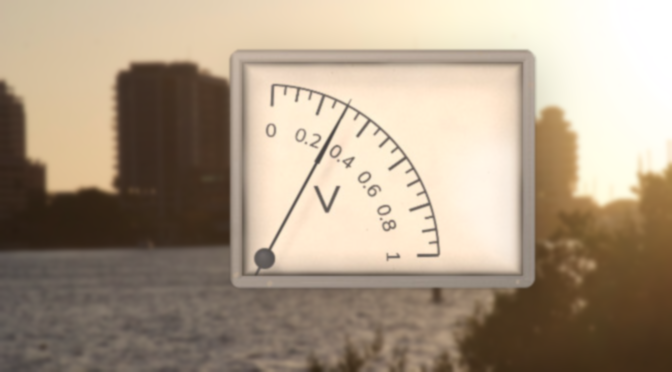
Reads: 0.3 V
